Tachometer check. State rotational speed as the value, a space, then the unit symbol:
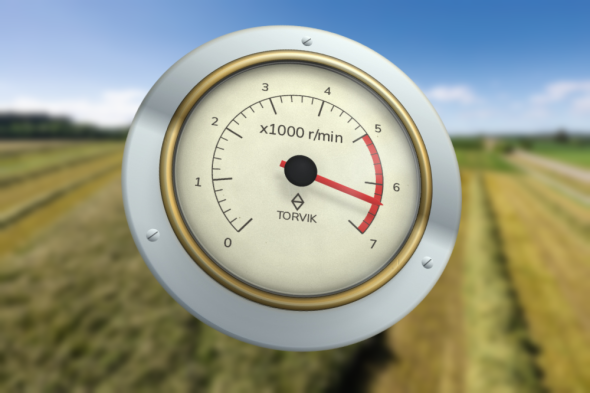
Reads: 6400 rpm
